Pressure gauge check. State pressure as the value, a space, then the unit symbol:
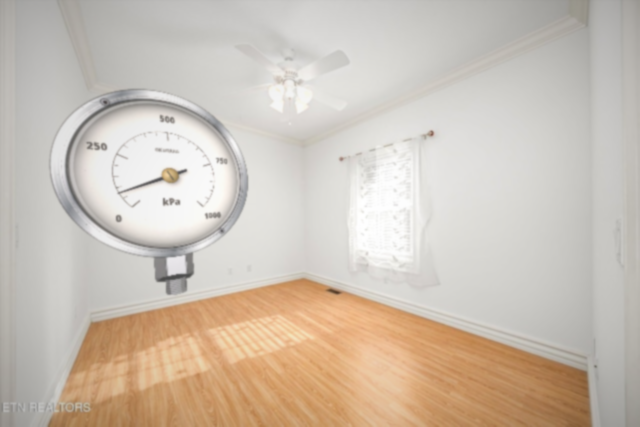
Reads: 75 kPa
